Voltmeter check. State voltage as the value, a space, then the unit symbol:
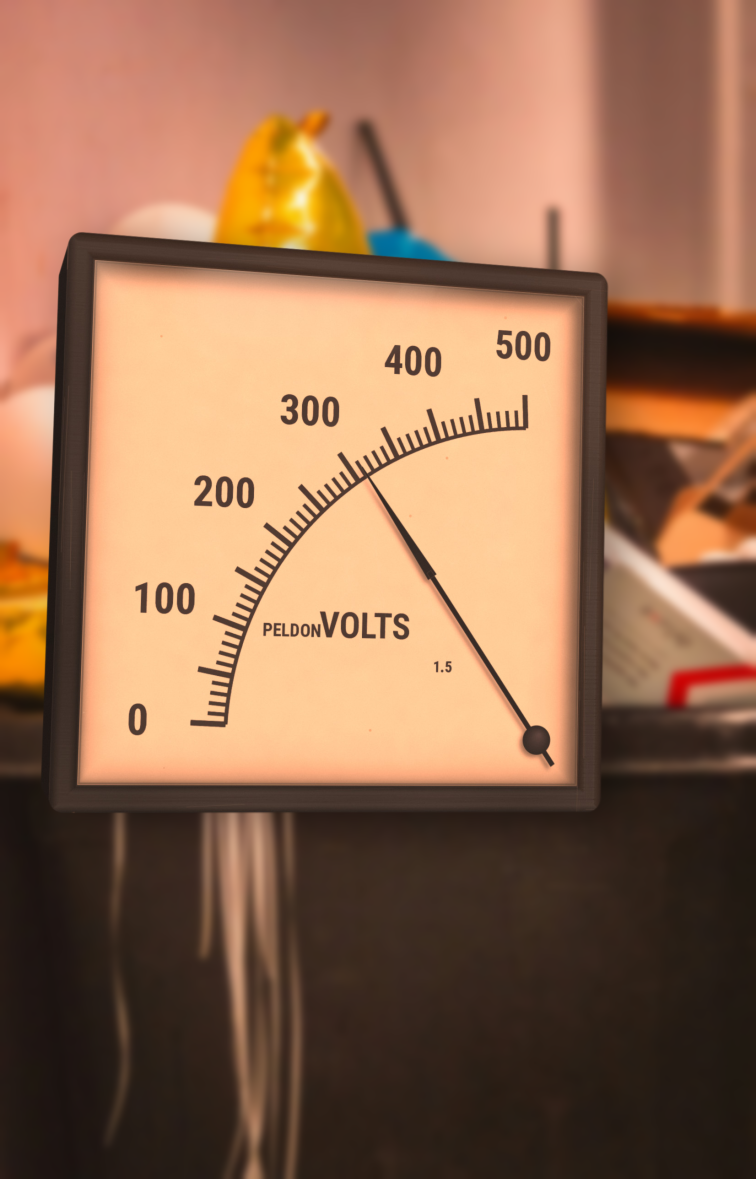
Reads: 310 V
